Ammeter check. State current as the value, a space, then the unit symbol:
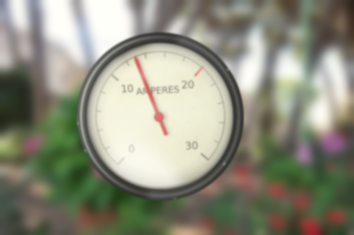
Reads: 13 A
